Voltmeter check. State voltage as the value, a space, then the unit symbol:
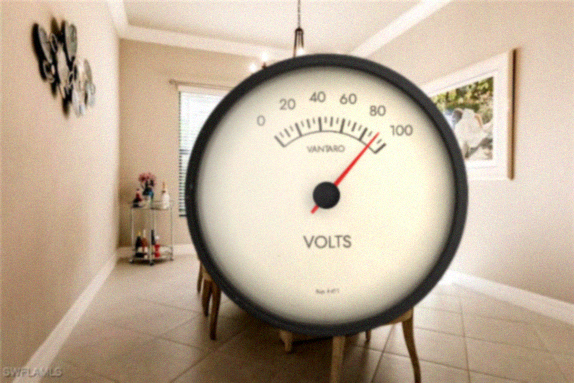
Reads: 90 V
